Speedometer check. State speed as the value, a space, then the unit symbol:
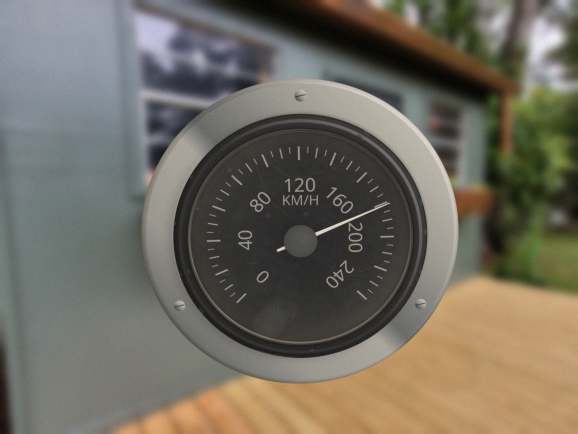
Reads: 180 km/h
